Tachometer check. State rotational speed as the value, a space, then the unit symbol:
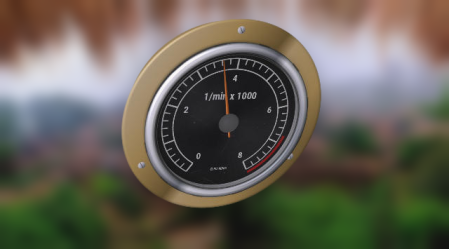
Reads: 3600 rpm
